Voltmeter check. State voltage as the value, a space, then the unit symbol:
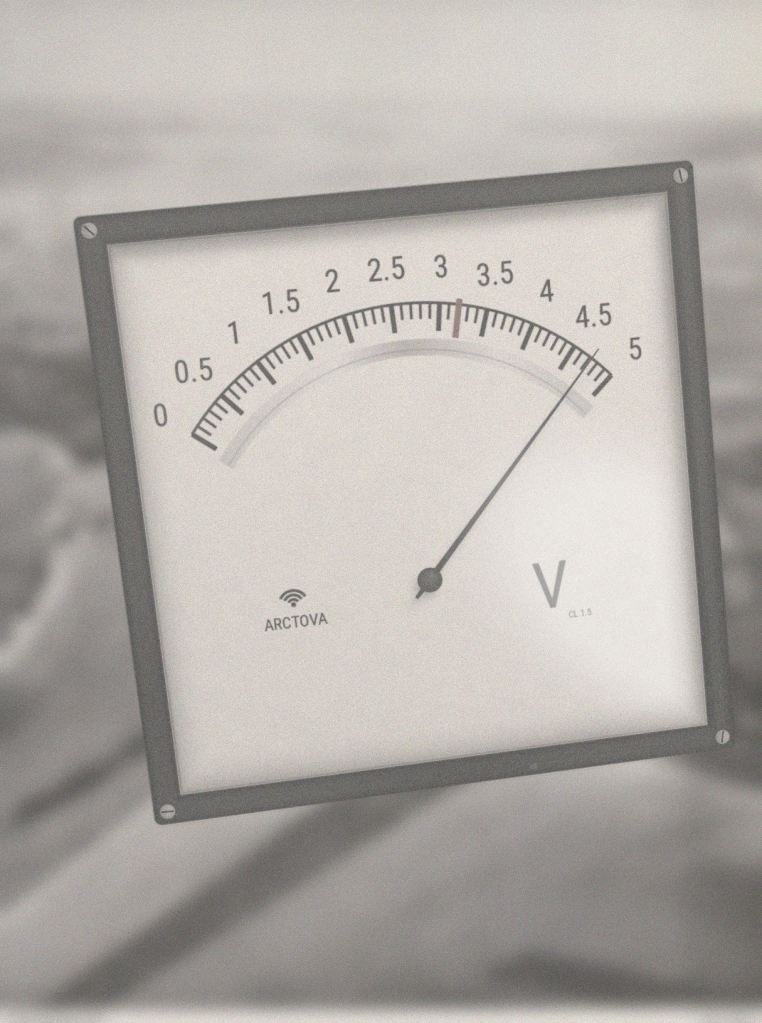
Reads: 4.7 V
